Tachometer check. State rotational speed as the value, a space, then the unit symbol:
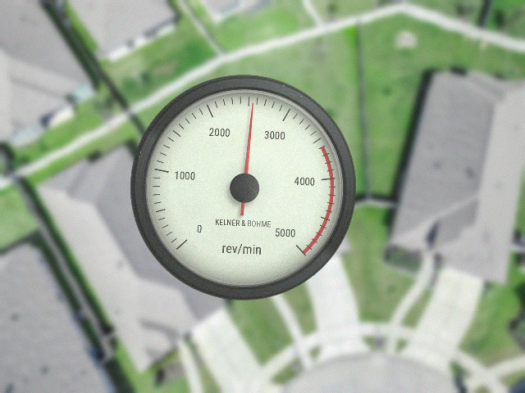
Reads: 2550 rpm
